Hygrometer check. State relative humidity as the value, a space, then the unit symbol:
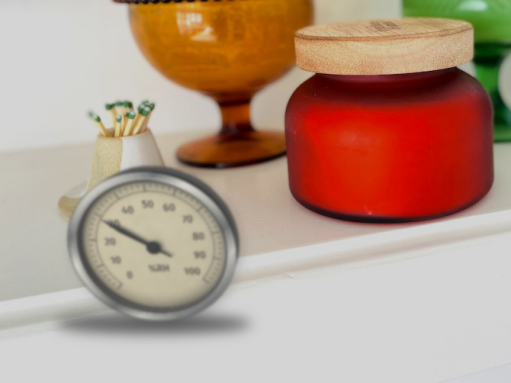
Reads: 30 %
